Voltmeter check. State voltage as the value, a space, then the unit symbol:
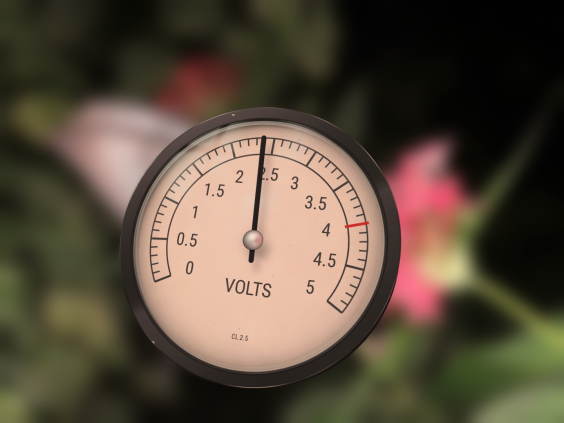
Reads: 2.4 V
